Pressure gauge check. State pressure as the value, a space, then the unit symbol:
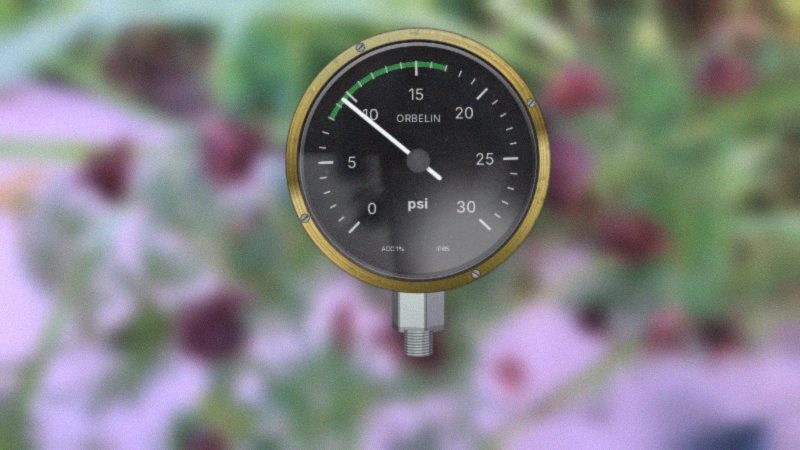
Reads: 9.5 psi
